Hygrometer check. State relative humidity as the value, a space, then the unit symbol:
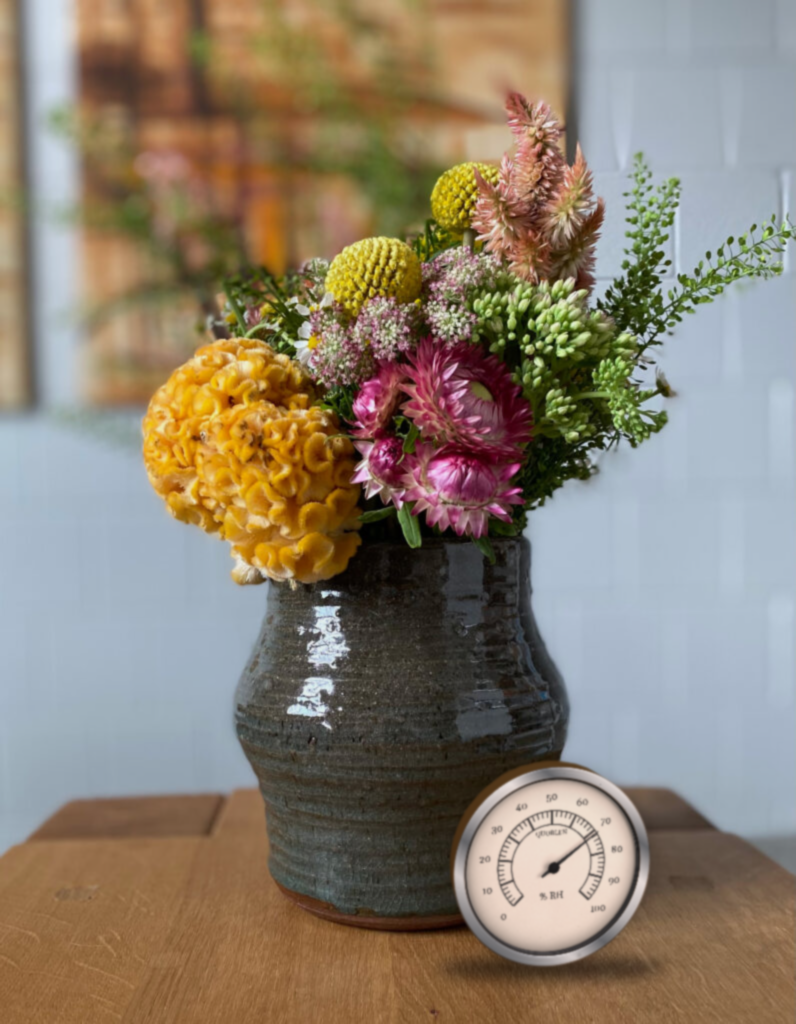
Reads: 70 %
